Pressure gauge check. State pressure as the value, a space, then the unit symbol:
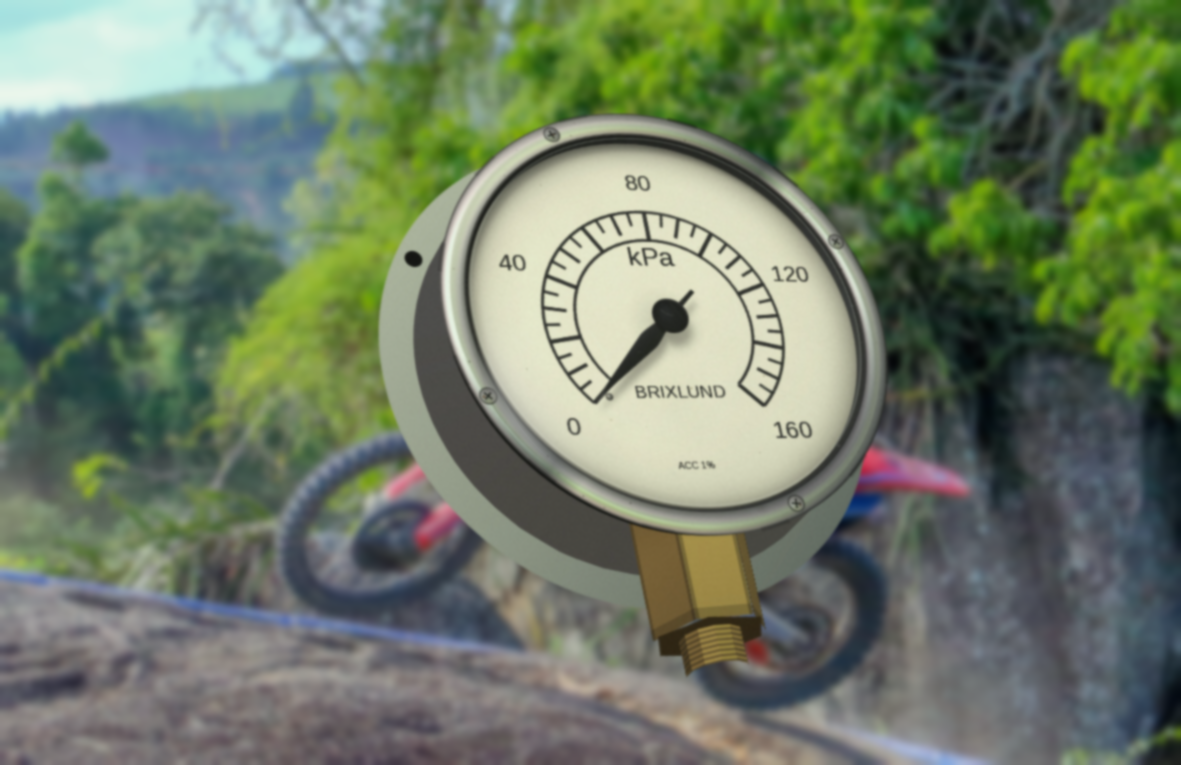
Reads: 0 kPa
